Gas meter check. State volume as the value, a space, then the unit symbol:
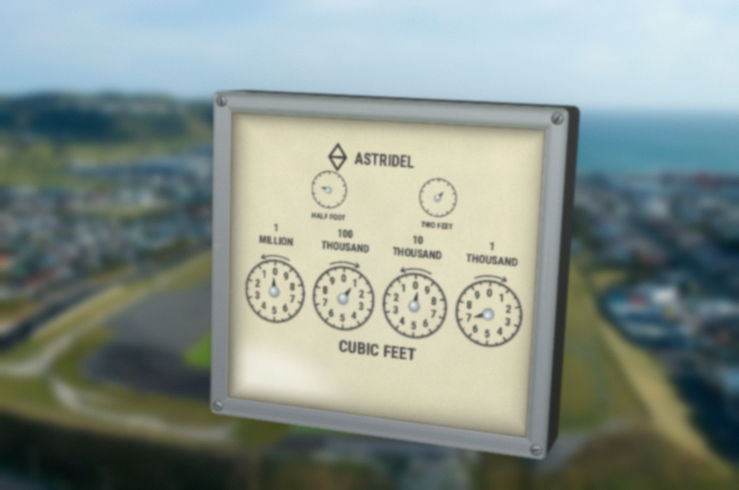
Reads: 9700 ft³
